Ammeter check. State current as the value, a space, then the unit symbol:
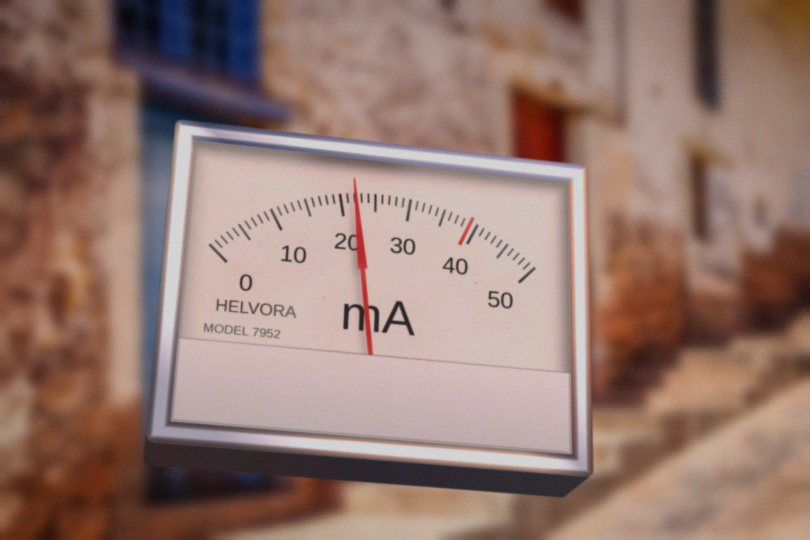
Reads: 22 mA
